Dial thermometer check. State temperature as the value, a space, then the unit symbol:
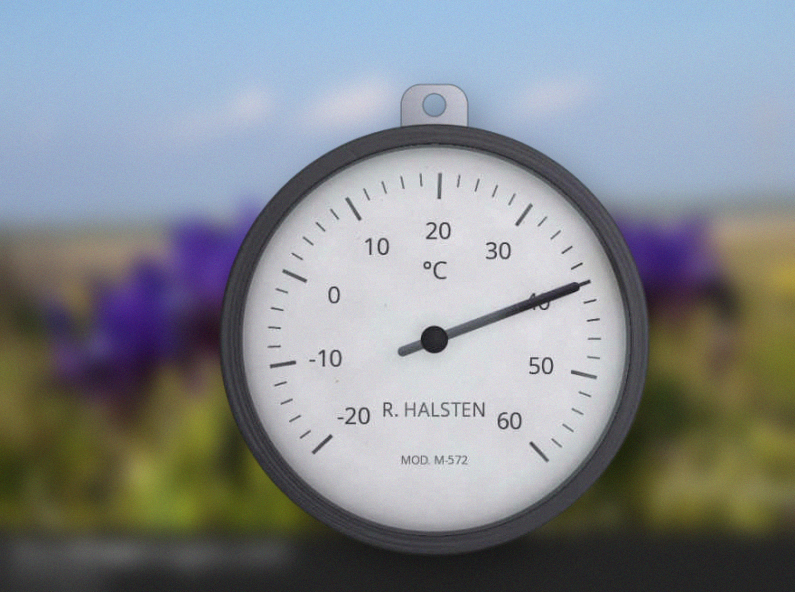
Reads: 40 °C
